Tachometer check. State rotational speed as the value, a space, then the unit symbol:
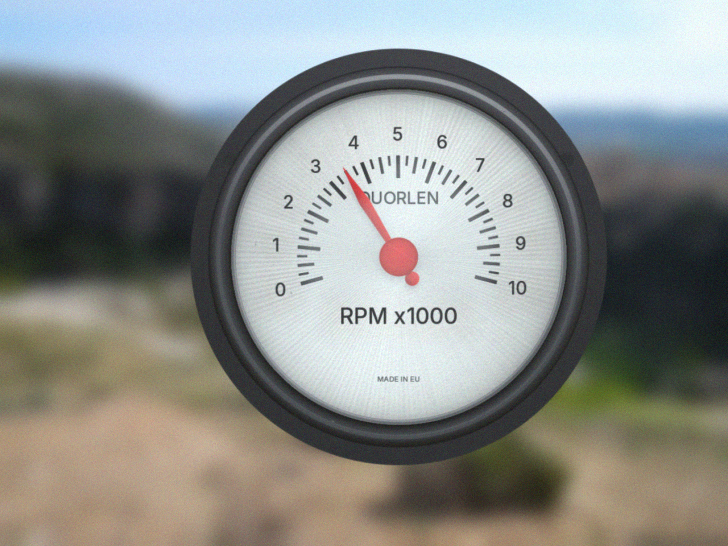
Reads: 3500 rpm
